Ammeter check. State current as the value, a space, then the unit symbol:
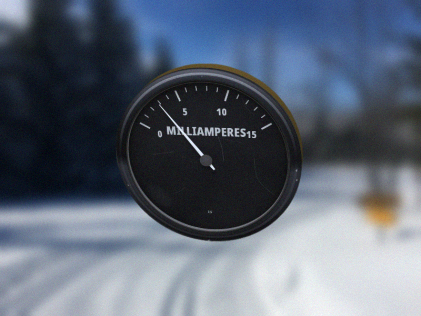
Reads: 3 mA
